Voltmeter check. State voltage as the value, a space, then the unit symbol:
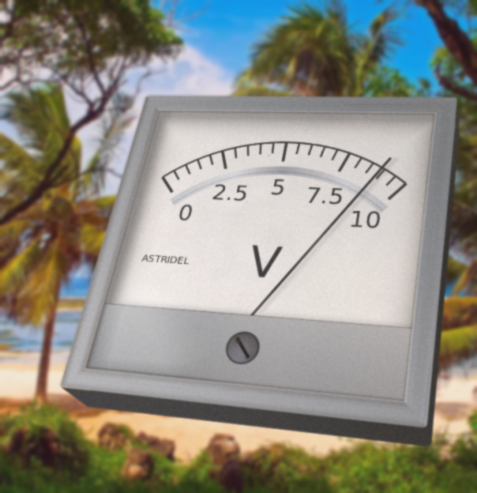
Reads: 9 V
